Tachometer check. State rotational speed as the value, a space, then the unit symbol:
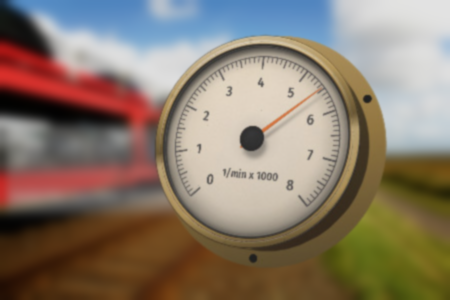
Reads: 5500 rpm
